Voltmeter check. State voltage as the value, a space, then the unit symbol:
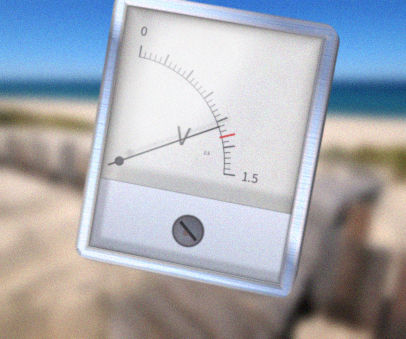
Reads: 1.05 V
